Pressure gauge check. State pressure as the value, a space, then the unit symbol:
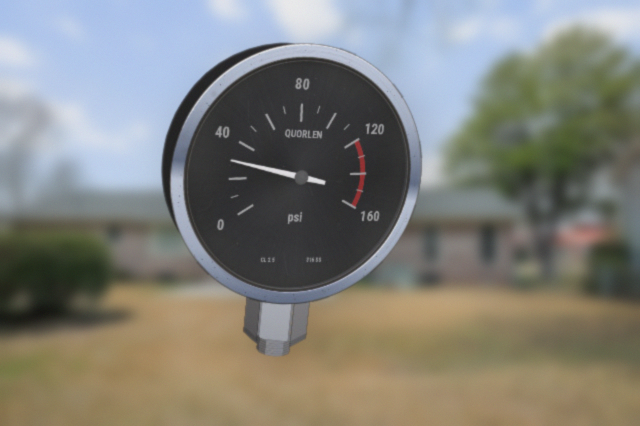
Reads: 30 psi
